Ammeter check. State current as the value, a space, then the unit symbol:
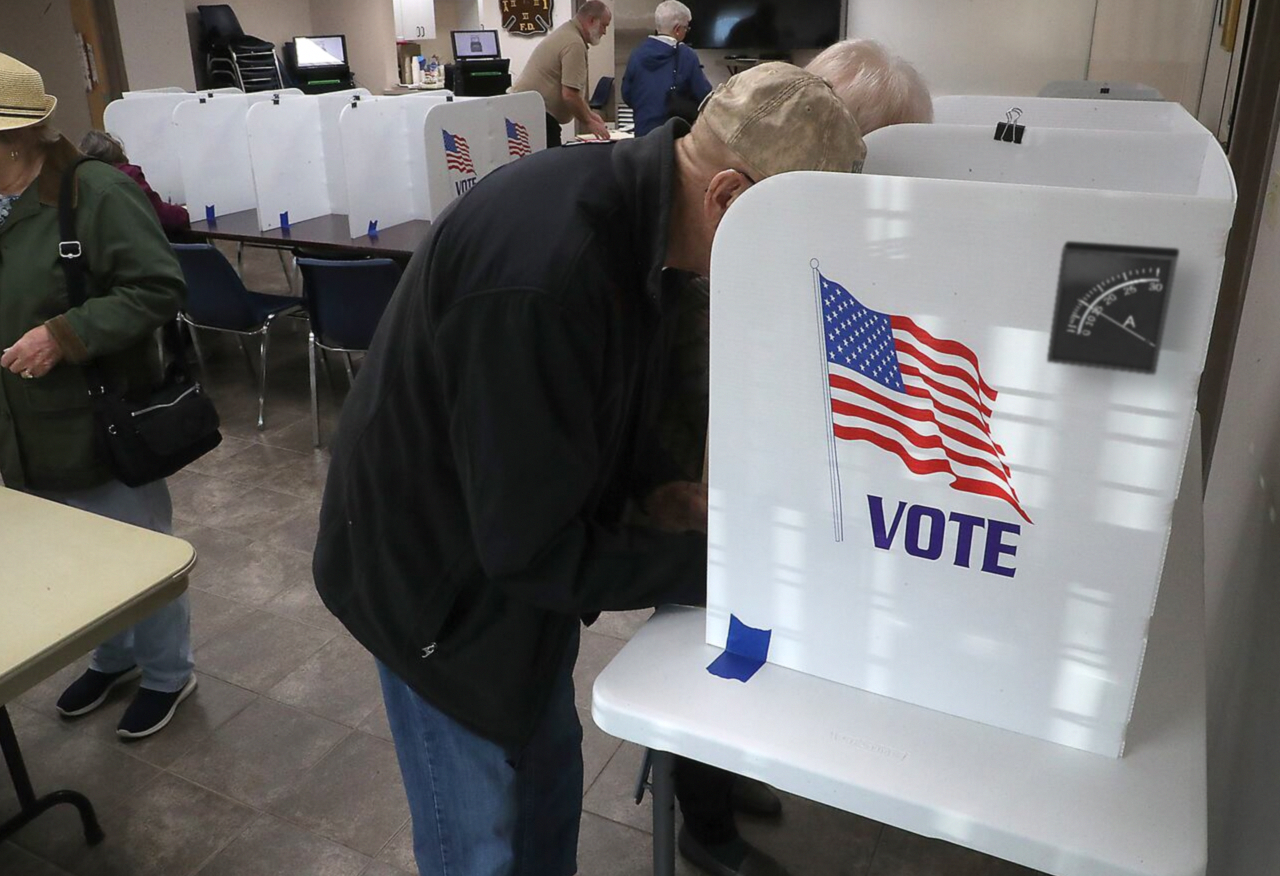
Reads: 15 A
